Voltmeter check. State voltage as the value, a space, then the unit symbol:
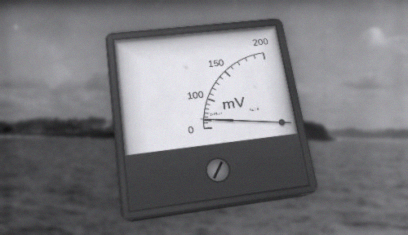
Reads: 50 mV
